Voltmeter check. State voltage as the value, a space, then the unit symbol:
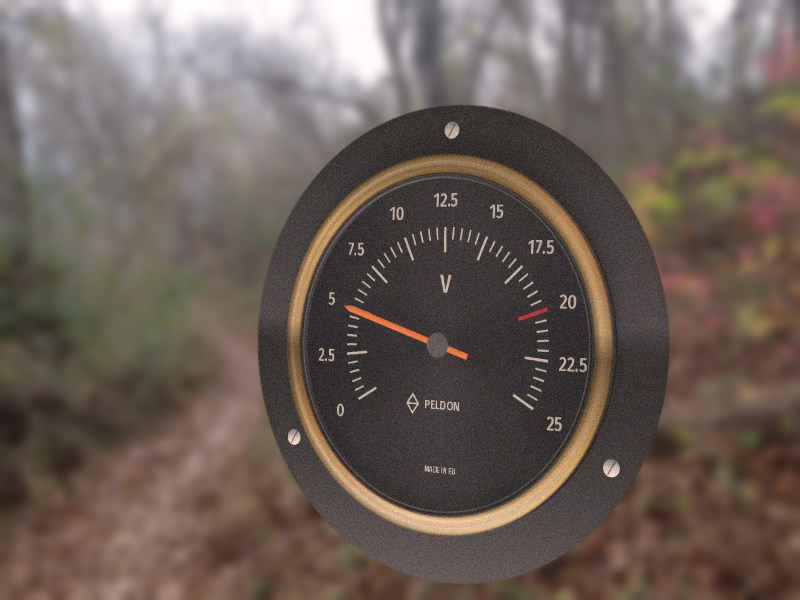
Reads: 5 V
